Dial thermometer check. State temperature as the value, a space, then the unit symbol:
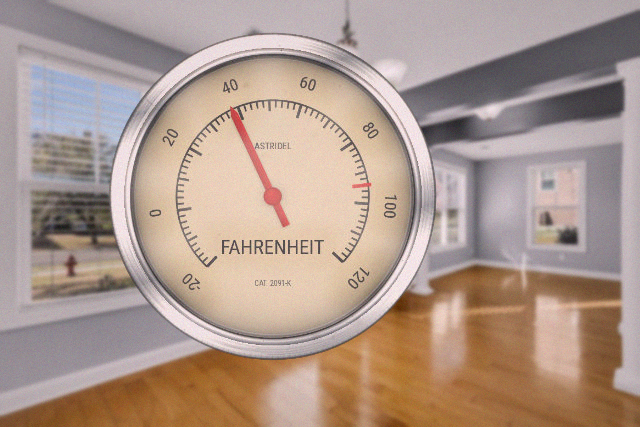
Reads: 38 °F
